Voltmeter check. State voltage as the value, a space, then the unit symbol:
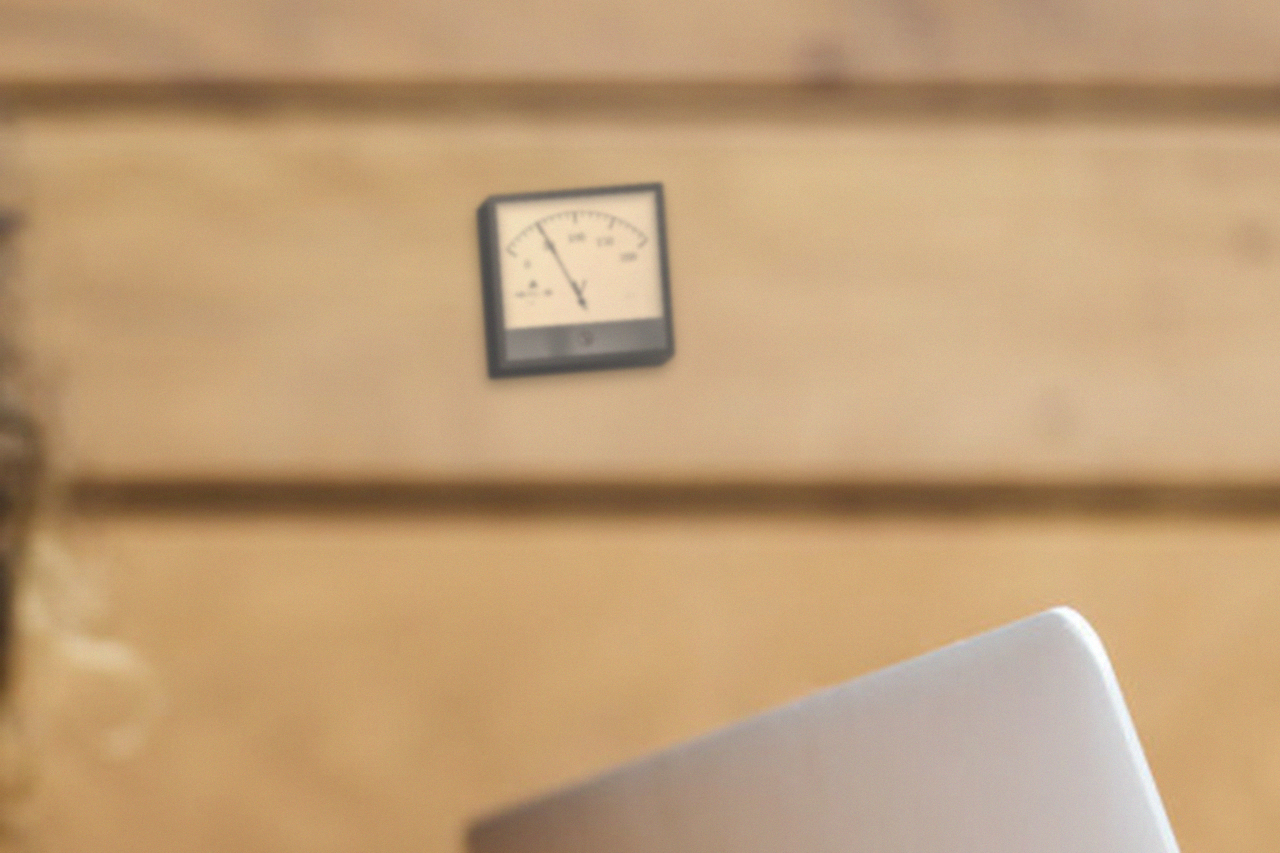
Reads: 50 V
